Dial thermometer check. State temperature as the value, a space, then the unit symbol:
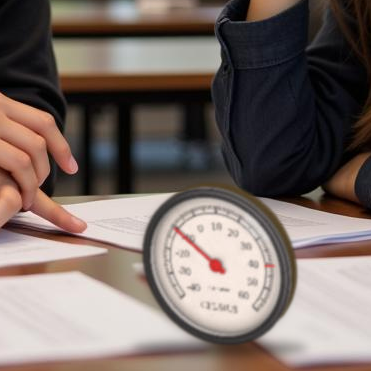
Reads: -10 °C
